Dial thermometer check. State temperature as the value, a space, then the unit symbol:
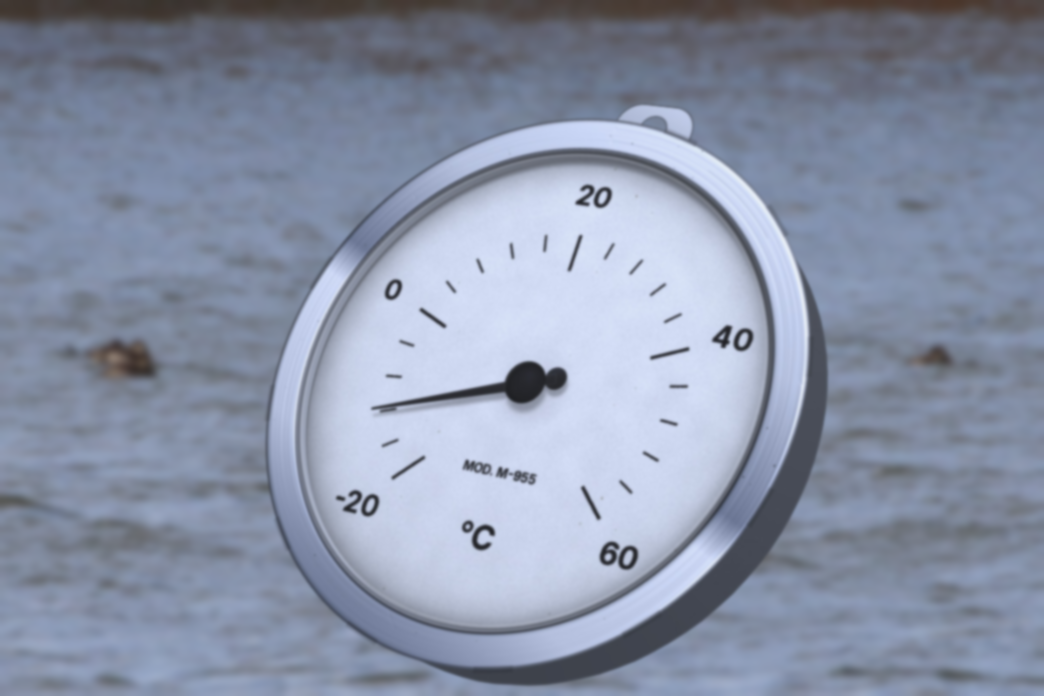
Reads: -12 °C
